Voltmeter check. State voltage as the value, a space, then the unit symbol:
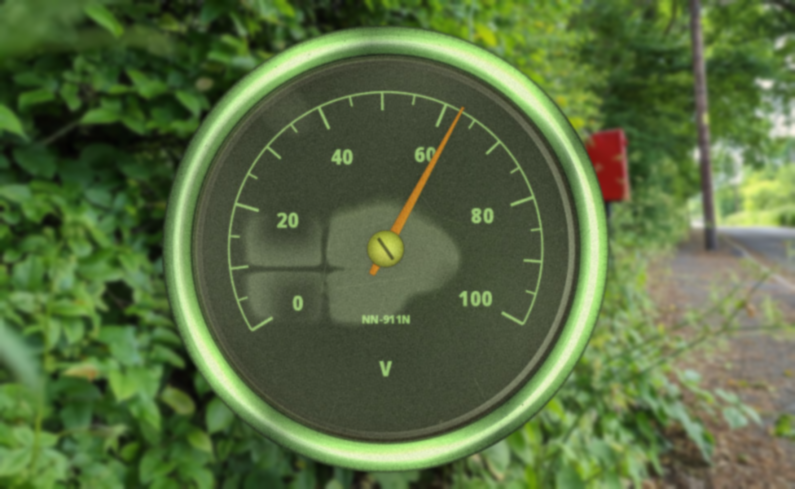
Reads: 62.5 V
